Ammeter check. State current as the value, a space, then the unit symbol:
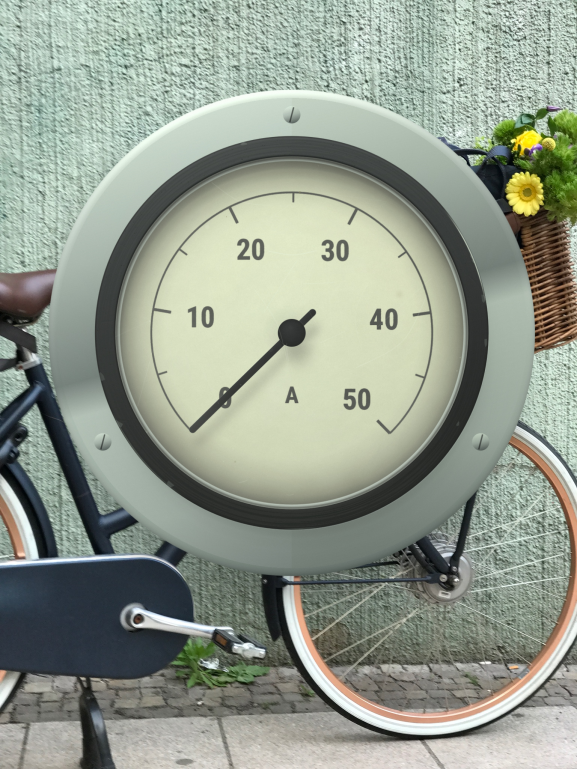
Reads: 0 A
